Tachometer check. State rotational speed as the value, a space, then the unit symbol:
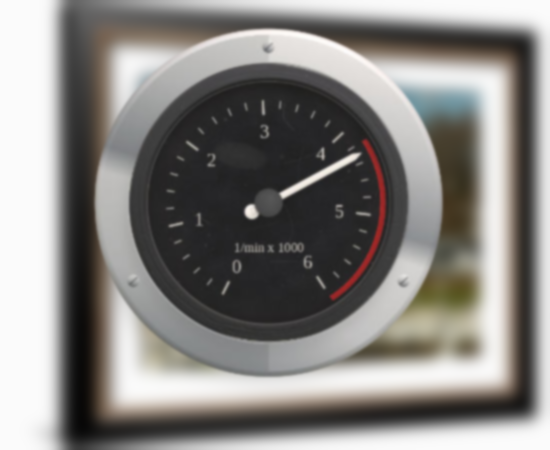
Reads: 4300 rpm
